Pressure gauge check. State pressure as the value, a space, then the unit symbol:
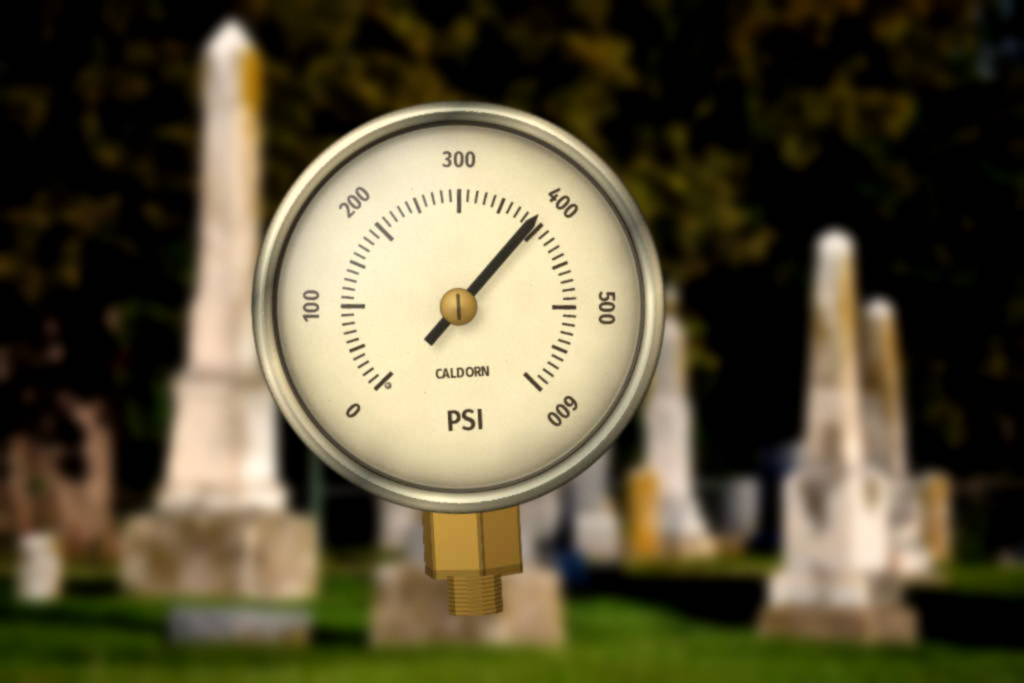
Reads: 390 psi
